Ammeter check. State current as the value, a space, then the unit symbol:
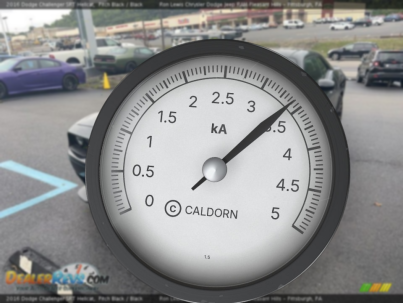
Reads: 3.4 kA
